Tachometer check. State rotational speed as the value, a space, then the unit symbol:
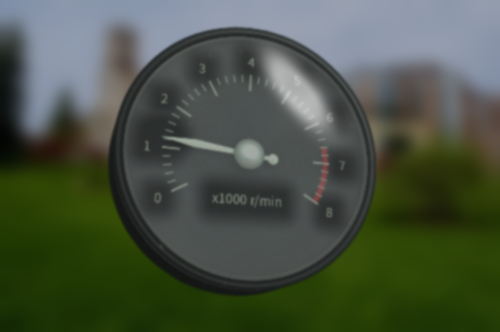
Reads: 1200 rpm
